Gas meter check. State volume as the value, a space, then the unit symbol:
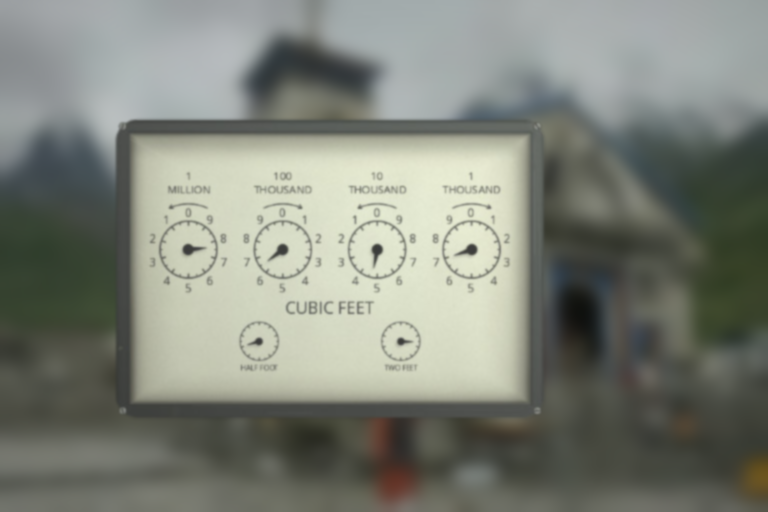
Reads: 764700 ft³
